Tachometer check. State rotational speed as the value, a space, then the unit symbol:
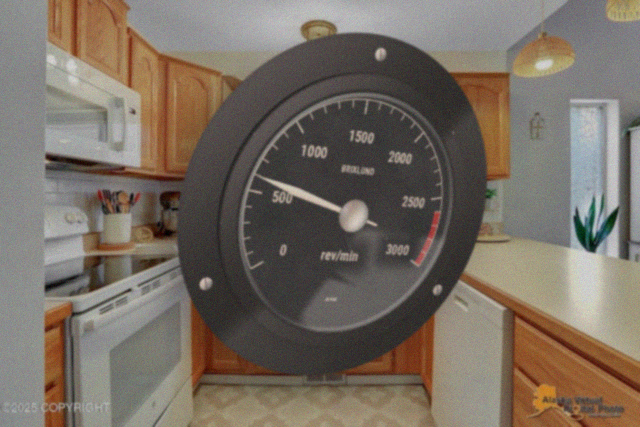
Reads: 600 rpm
